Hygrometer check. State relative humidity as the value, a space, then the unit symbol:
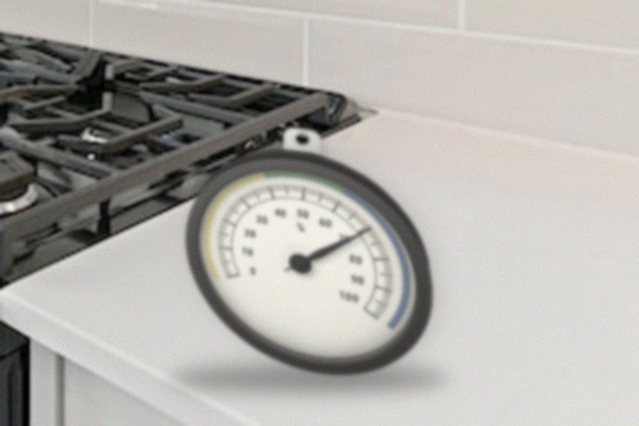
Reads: 70 %
